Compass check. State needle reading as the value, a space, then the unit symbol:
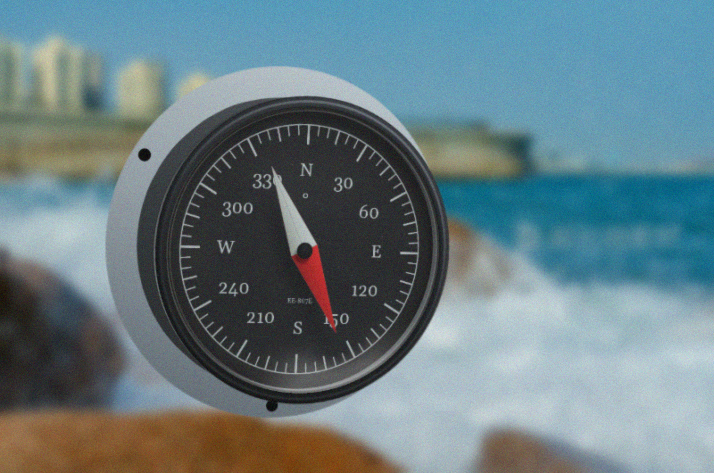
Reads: 155 °
